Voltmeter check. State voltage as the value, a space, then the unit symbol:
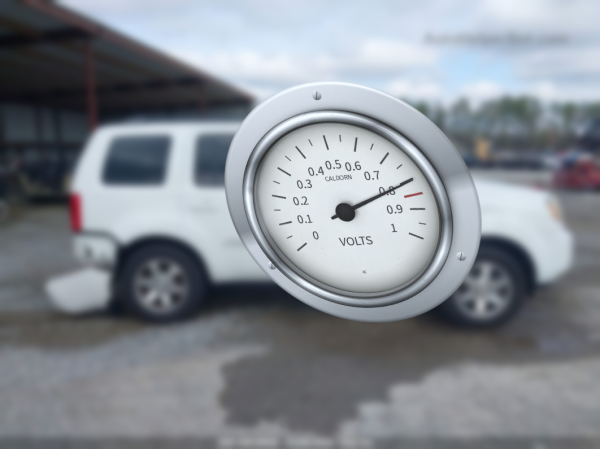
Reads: 0.8 V
